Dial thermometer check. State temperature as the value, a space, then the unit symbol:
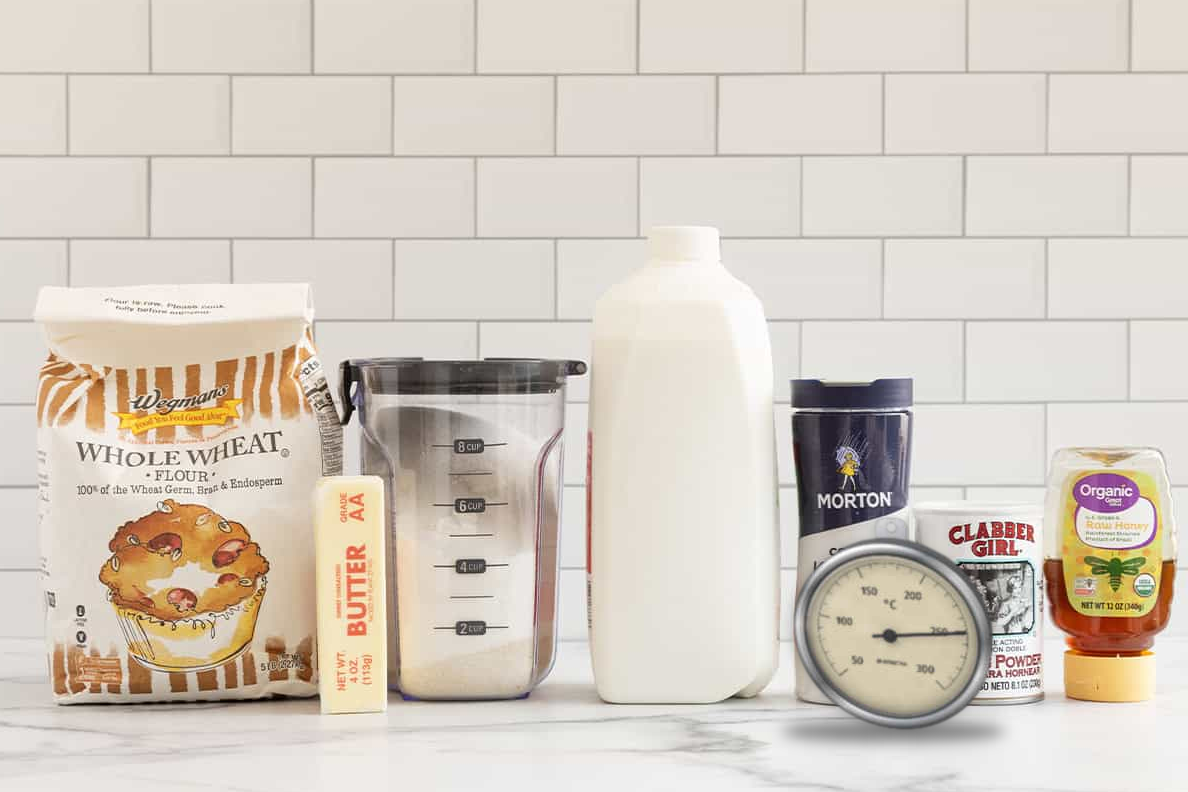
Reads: 250 °C
